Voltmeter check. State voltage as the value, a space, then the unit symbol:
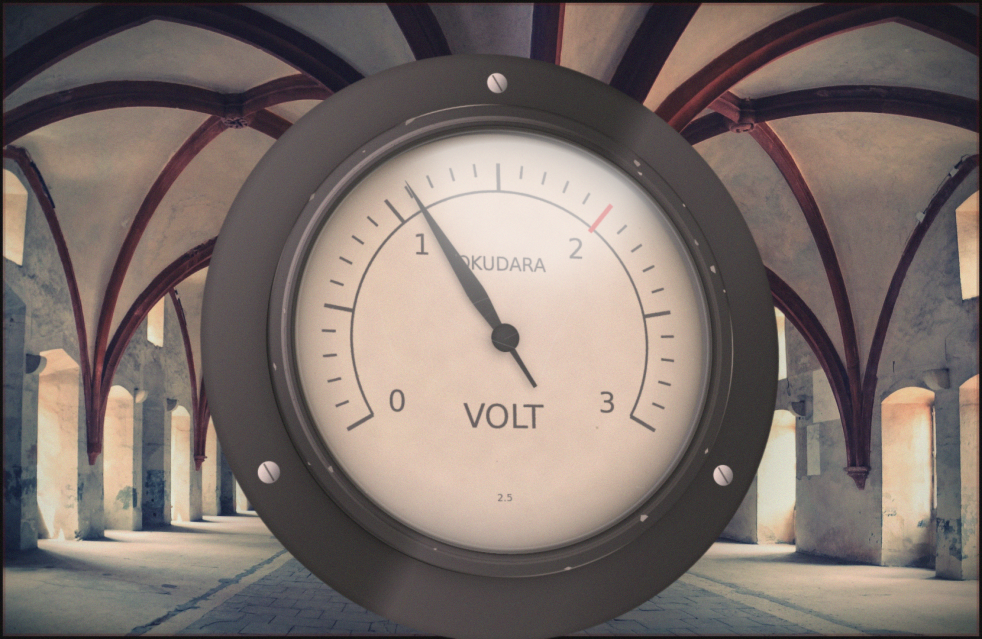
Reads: 1.1 V
